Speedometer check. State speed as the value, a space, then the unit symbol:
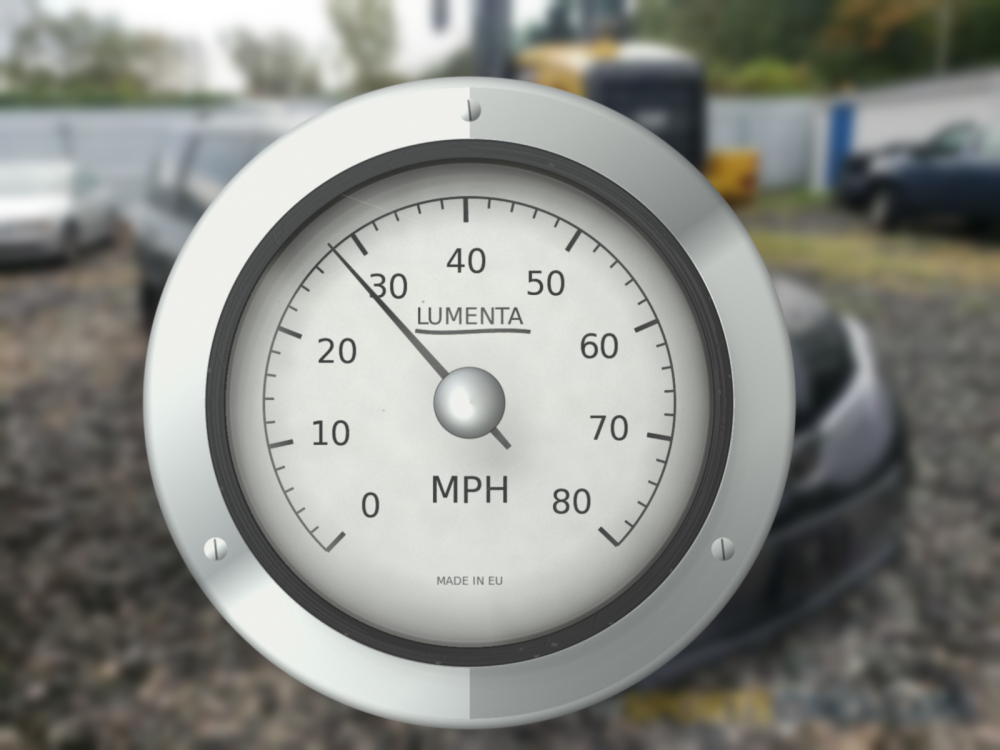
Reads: 28 mph
